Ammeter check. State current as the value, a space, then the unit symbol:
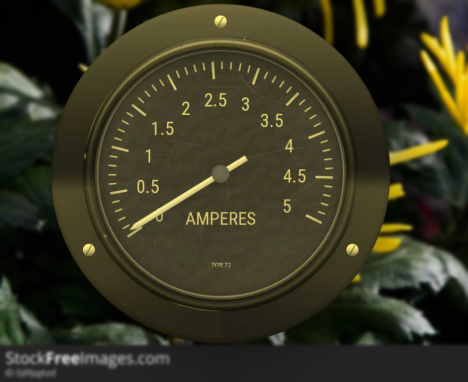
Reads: 0.05 A
